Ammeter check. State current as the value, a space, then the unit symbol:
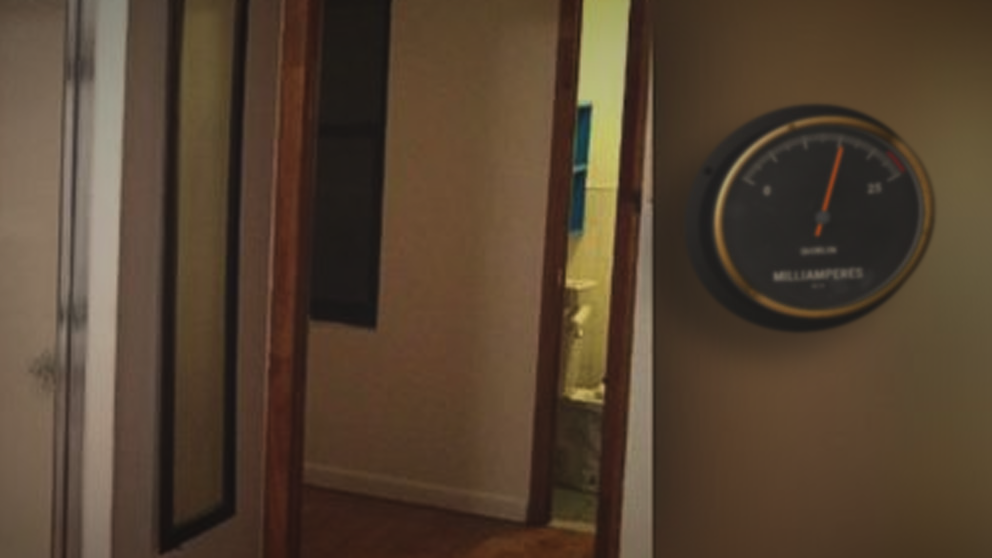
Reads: 15 mA
